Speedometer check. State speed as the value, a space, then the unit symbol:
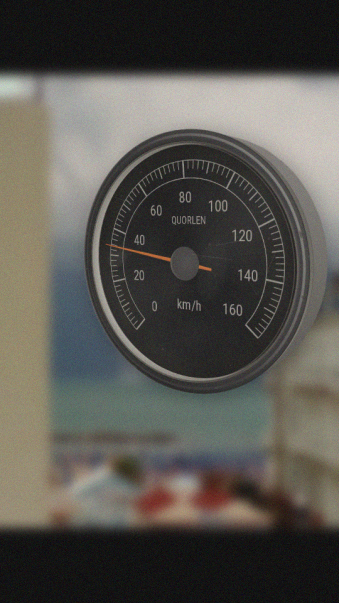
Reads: 34 km/h
